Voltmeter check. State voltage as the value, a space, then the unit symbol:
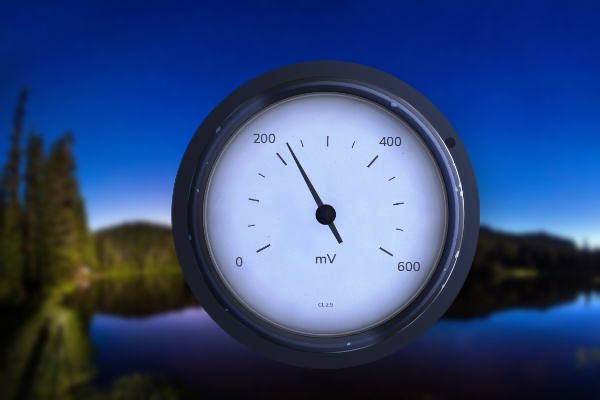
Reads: 225 mV
